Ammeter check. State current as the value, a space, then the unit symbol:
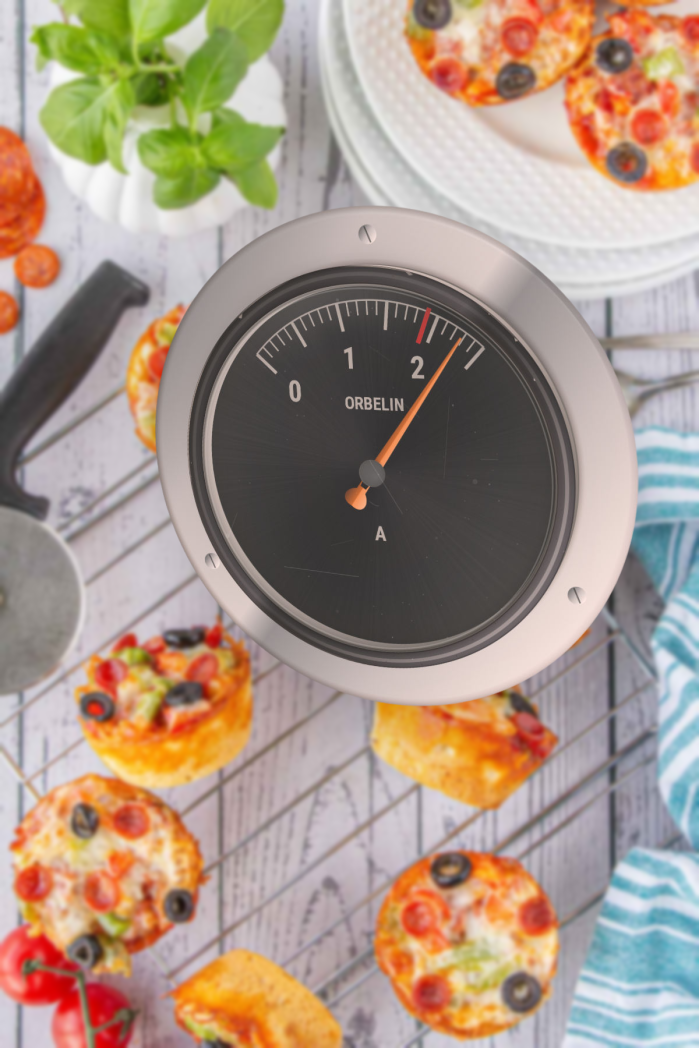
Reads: 2.3 A
